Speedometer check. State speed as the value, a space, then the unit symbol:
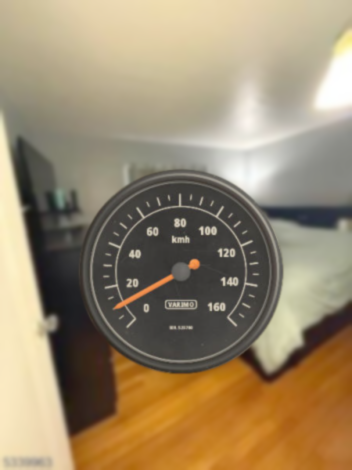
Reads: 10 km/h
